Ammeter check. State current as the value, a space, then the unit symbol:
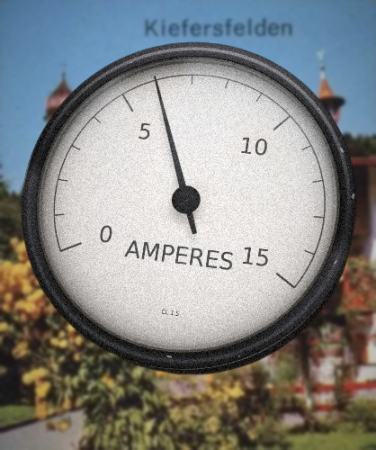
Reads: 6 A
